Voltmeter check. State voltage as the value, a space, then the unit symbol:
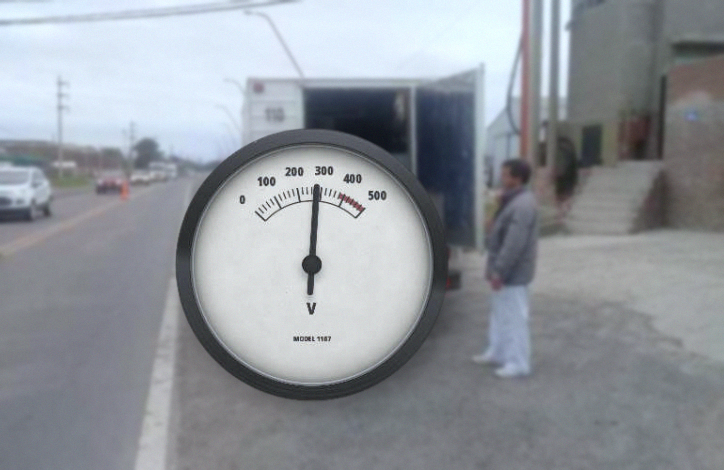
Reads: 280 V
